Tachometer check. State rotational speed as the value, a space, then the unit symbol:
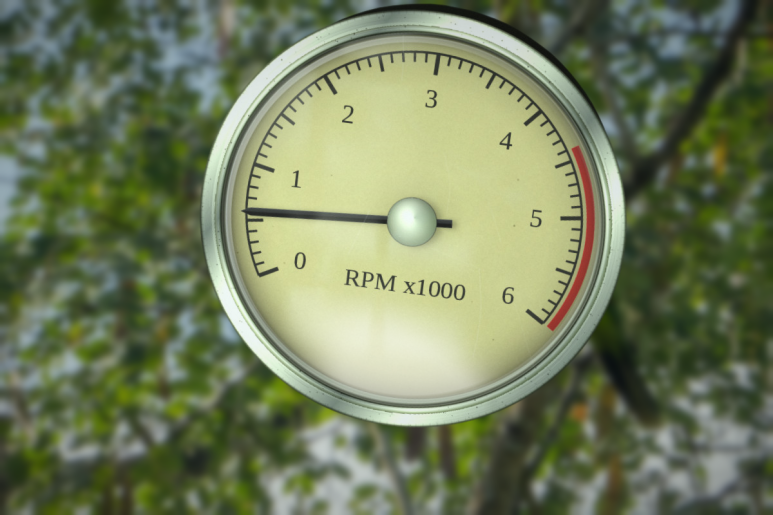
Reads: 600 rpm
